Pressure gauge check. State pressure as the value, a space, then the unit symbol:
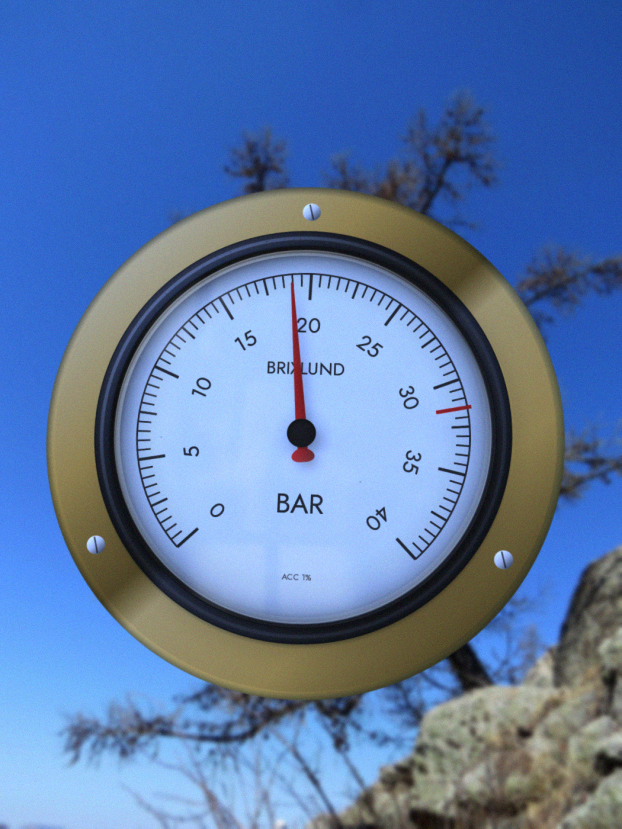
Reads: 19 bar
